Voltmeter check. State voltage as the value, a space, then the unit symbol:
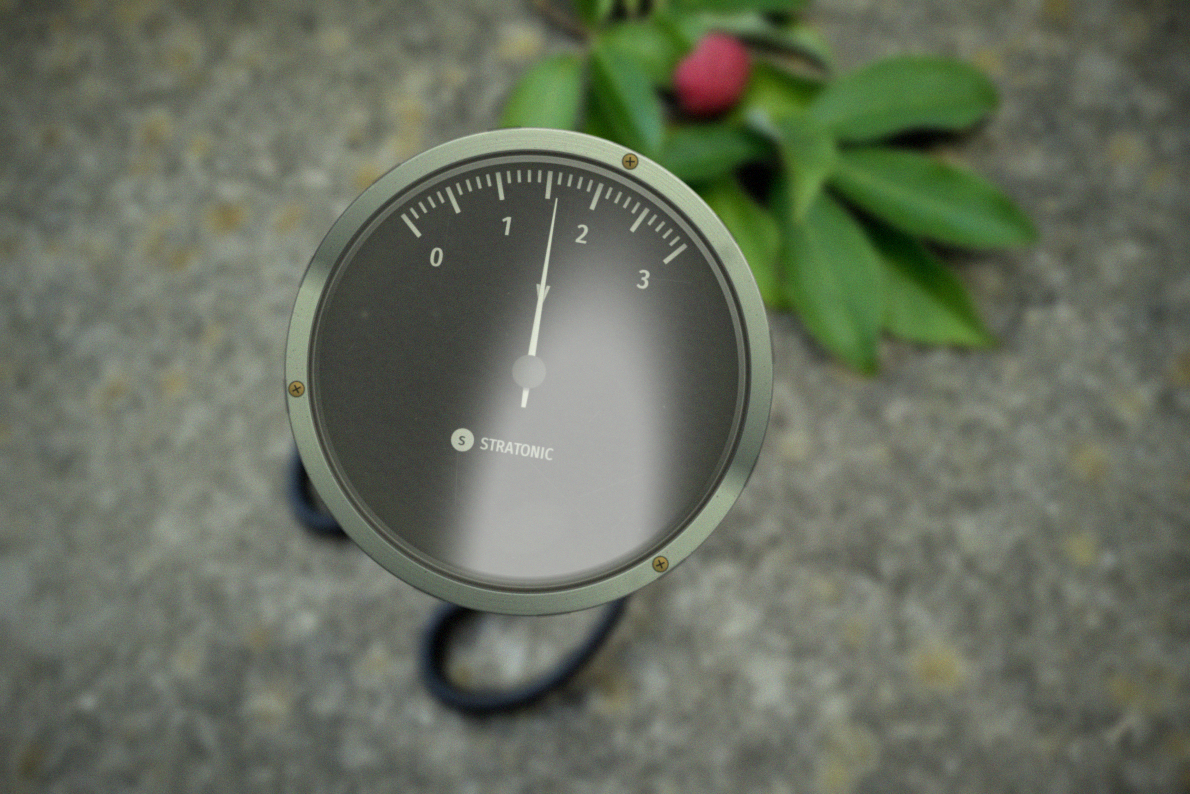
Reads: 1.6 V
